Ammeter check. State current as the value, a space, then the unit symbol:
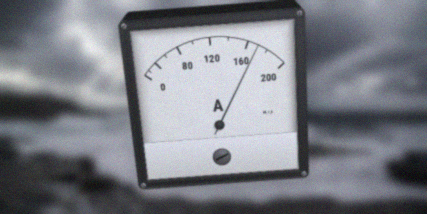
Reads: 170 A
